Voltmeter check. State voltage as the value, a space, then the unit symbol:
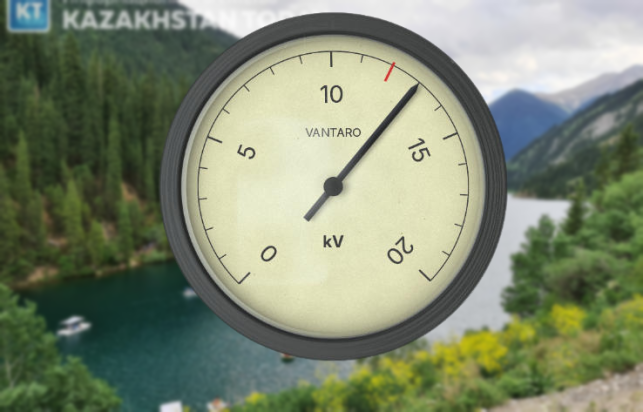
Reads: 13 kV
